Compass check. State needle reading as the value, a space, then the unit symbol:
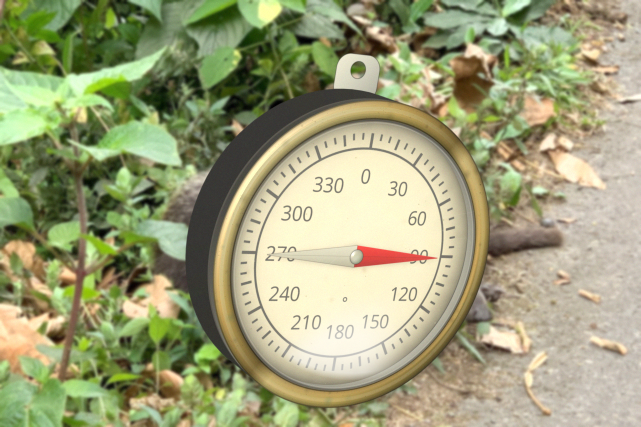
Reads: 90 °
